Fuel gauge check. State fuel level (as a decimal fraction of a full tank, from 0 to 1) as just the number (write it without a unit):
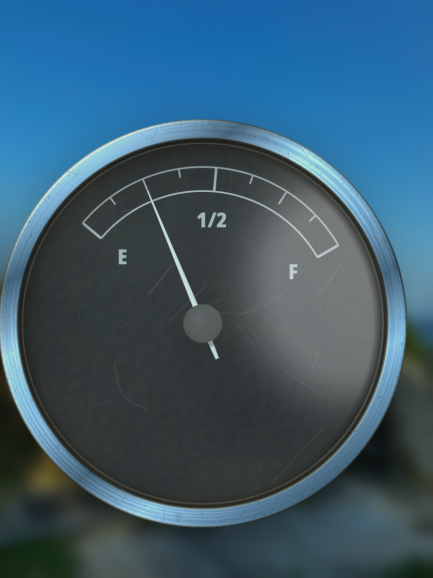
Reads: 0.25
